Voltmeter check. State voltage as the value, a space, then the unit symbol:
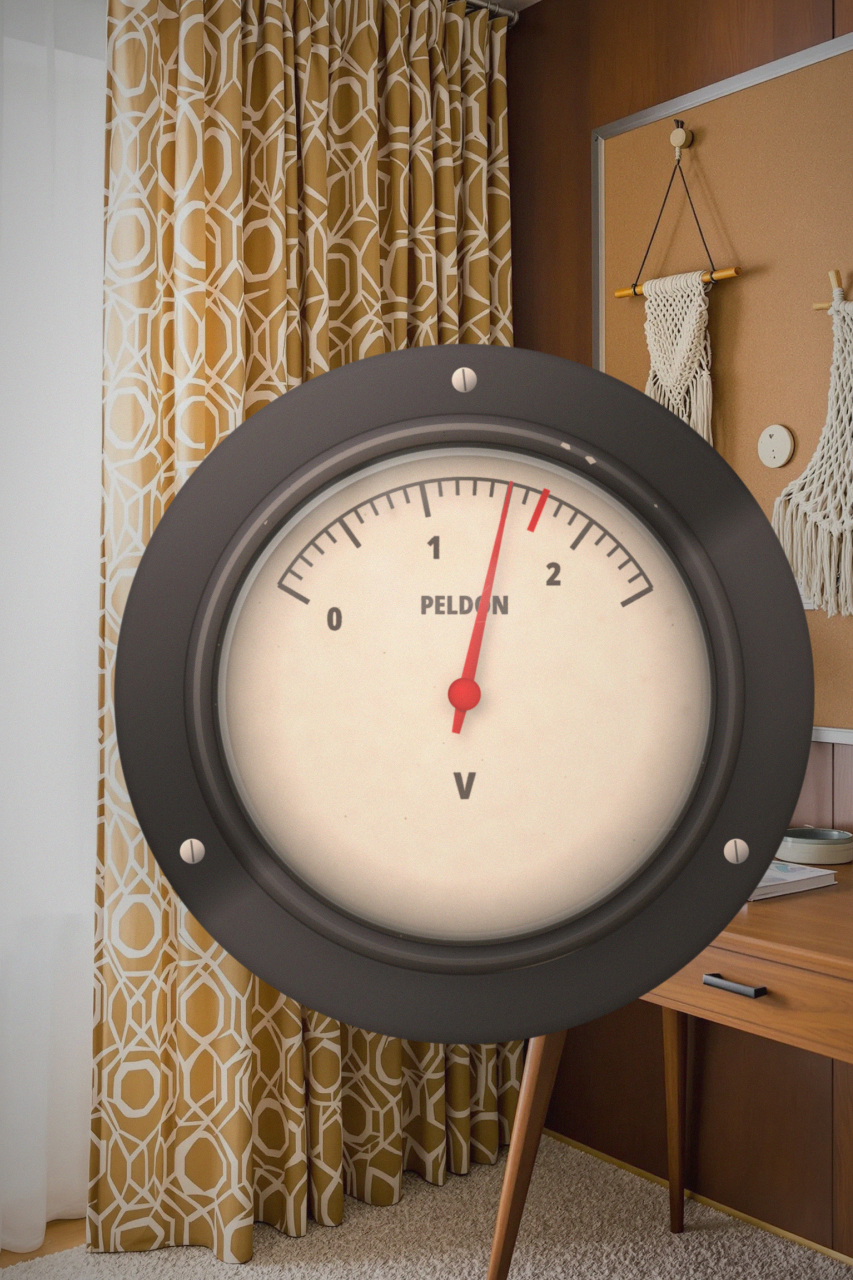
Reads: 1.5 V
